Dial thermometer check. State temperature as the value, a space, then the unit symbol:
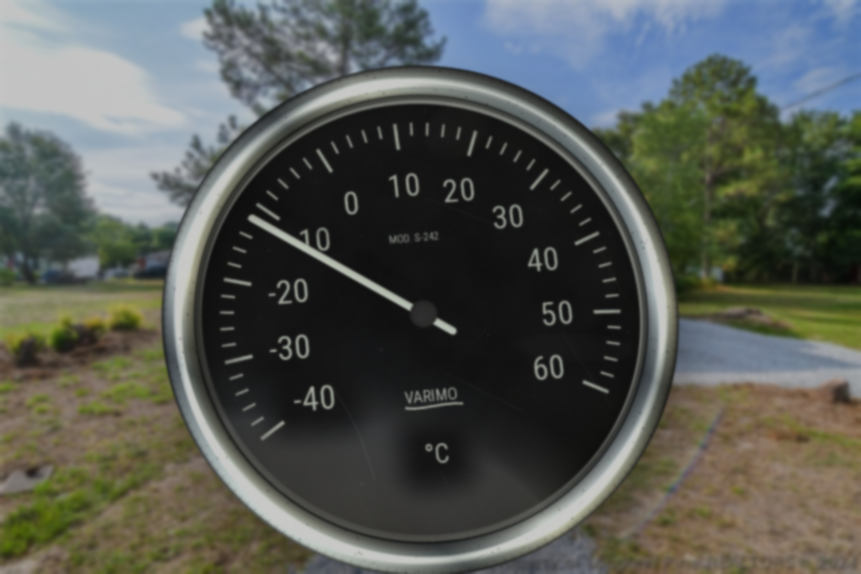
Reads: -12 °C
